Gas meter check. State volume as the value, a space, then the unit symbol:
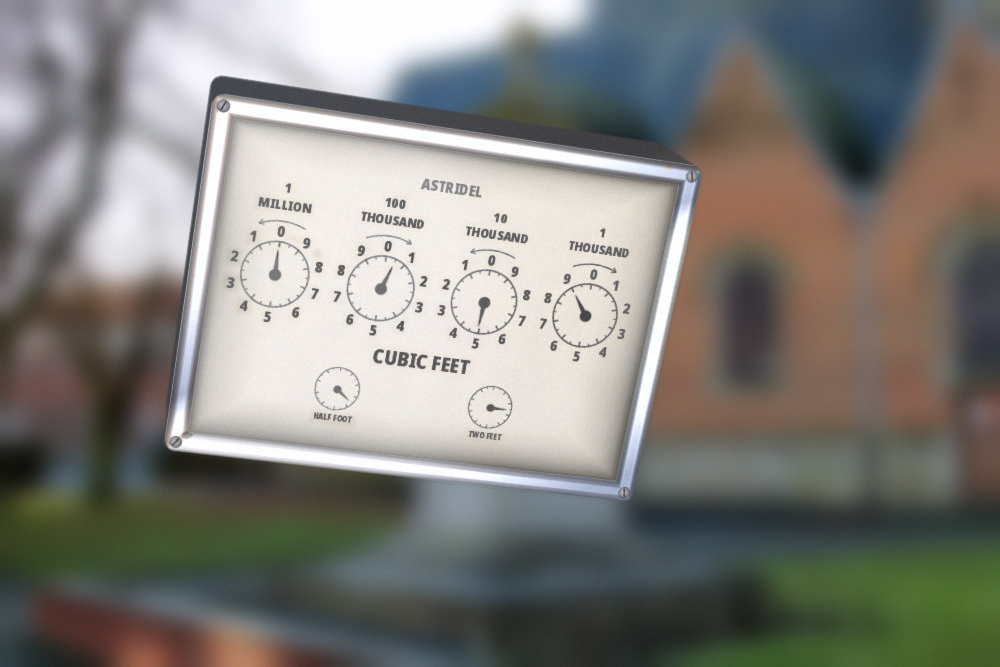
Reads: 4900 ft³
